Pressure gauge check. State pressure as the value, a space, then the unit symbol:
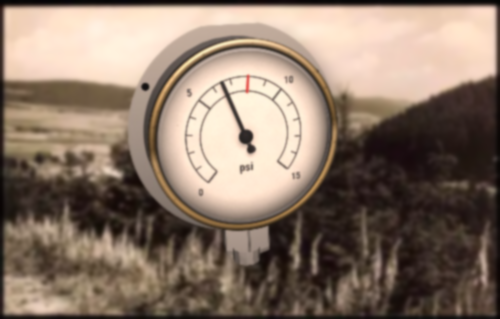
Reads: 6.5 psi
